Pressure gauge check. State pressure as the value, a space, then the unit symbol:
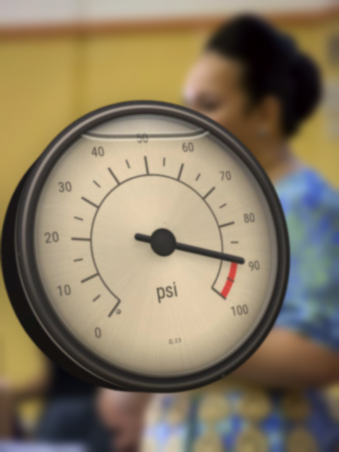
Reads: 90 psi
